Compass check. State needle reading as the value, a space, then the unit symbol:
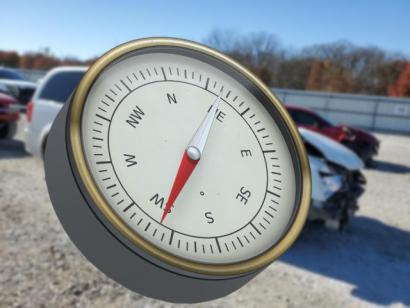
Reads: 220 °
